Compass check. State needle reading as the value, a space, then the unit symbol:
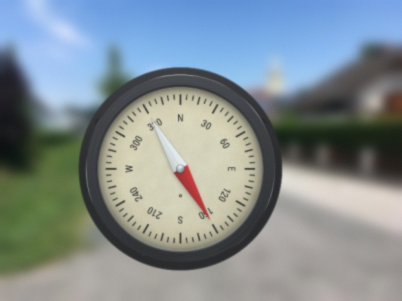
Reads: 150 °
